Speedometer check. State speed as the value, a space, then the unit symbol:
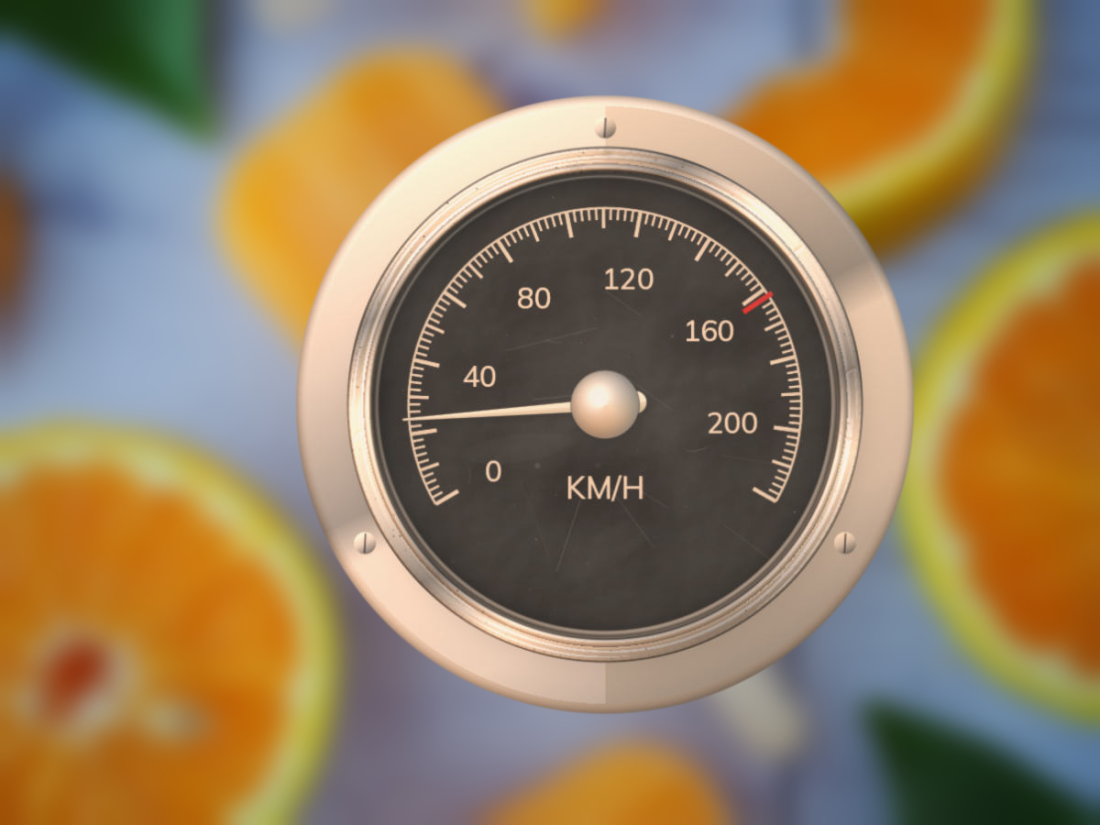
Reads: 24 km/h
